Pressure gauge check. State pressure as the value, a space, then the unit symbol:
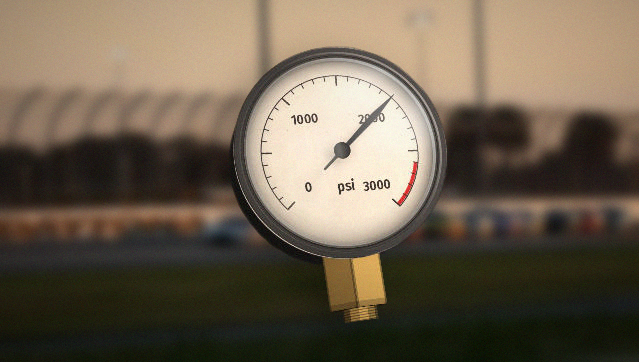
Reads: 2000 psi
